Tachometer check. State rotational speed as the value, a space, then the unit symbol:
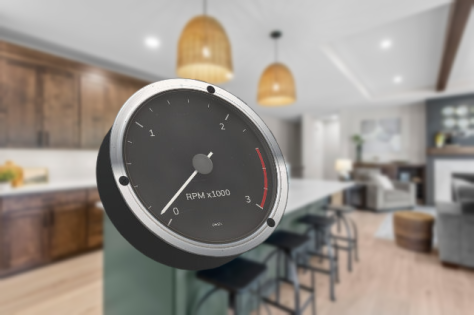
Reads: 100 rpm
